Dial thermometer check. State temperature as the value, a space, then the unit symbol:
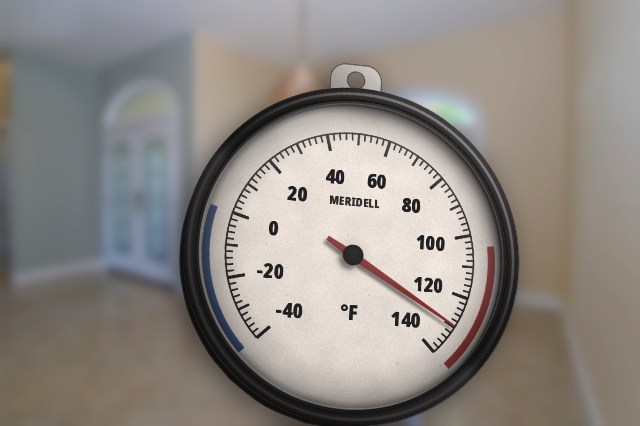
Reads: 130 °F
